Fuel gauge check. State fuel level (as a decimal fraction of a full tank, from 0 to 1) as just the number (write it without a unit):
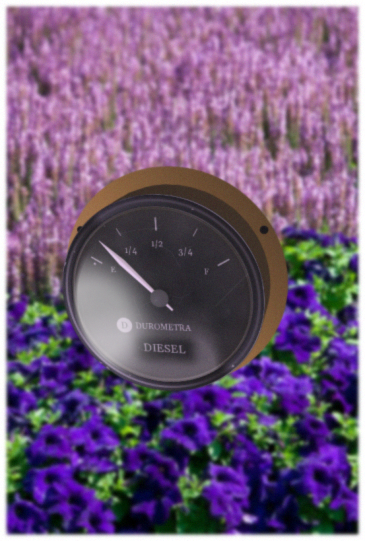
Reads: 0.125
